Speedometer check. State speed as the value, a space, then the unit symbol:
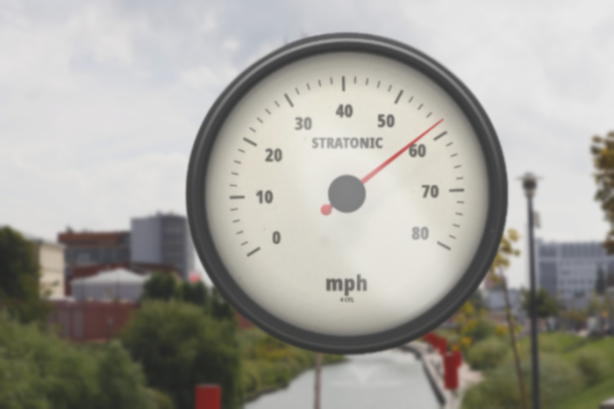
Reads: 58 mph
